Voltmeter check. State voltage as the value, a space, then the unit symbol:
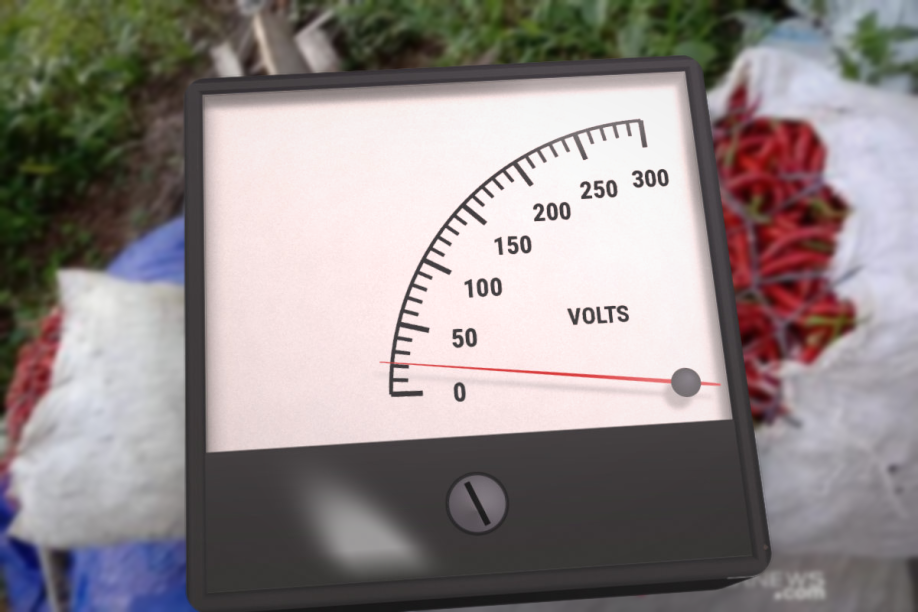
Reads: 20 V
